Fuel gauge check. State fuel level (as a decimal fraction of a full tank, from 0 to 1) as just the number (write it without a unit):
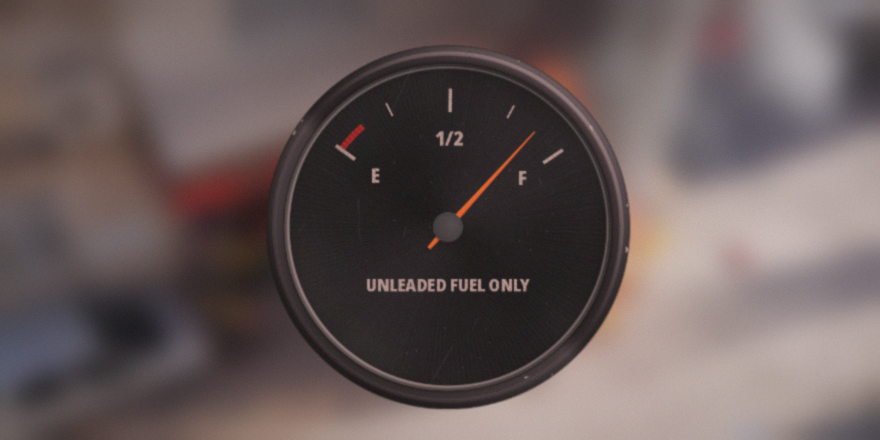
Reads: 0.875
